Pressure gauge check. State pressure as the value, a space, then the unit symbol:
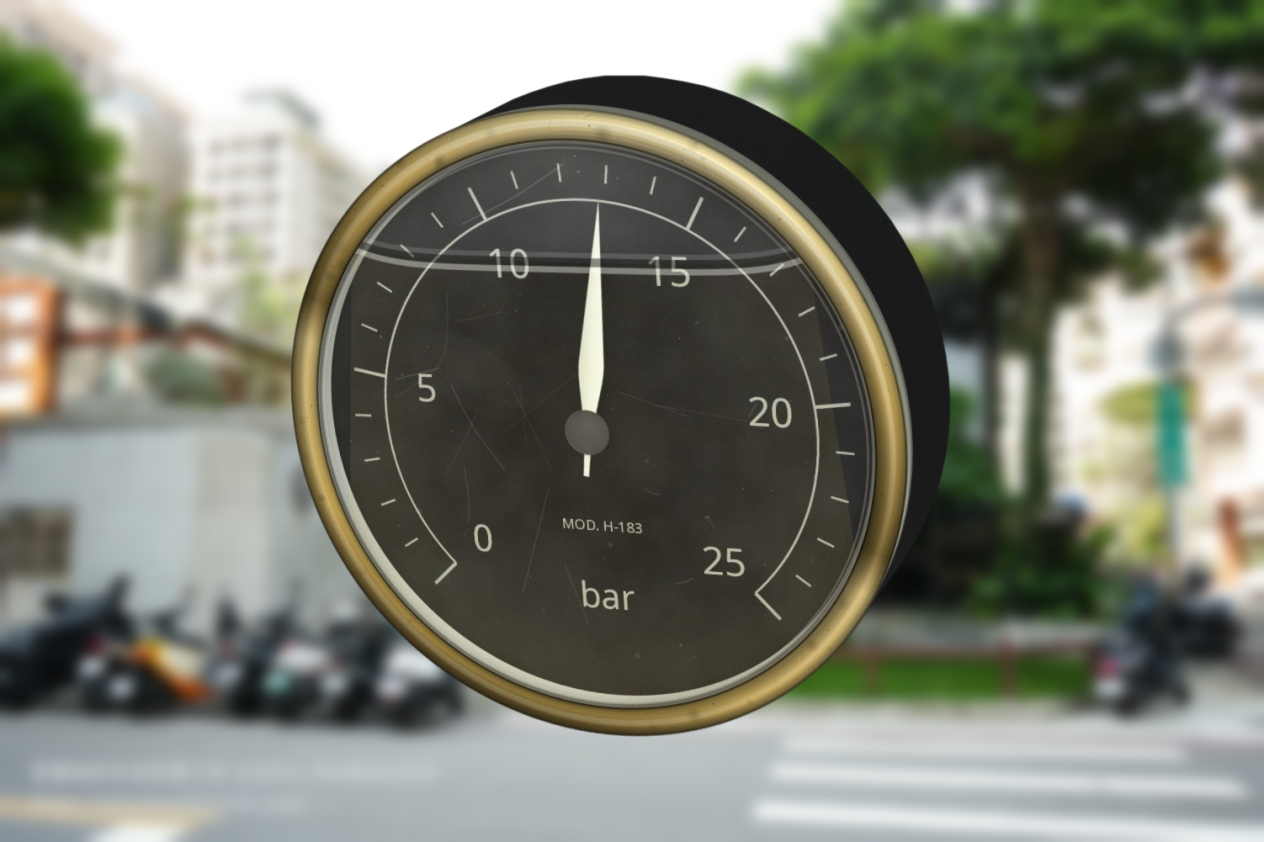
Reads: 13 bar
